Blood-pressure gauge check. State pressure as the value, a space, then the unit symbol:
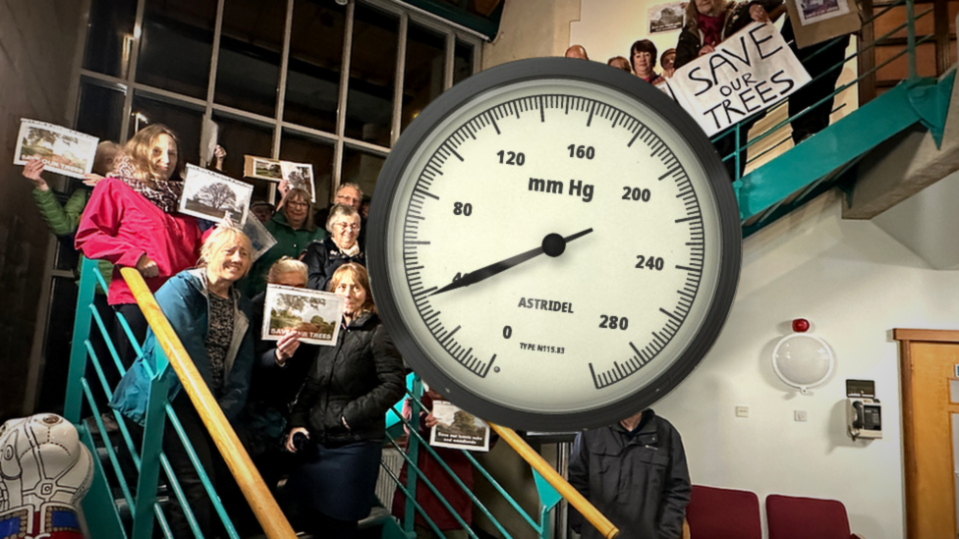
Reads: 38 mmHg
